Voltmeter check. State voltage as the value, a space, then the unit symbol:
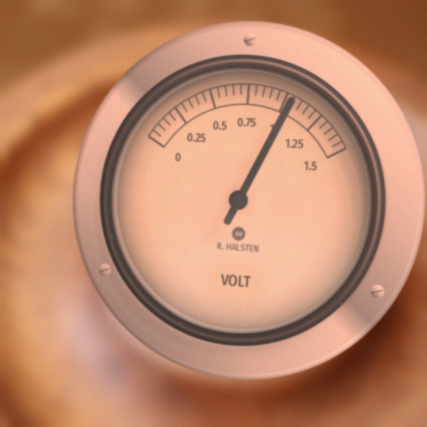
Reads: 1.05 V
